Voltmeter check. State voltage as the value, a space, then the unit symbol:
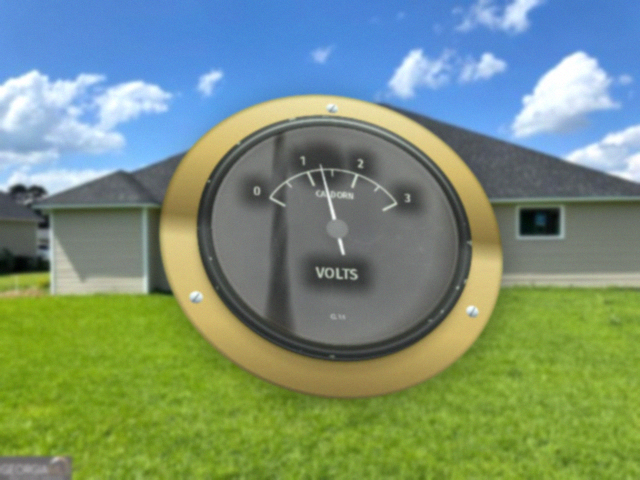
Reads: 1.25 V
